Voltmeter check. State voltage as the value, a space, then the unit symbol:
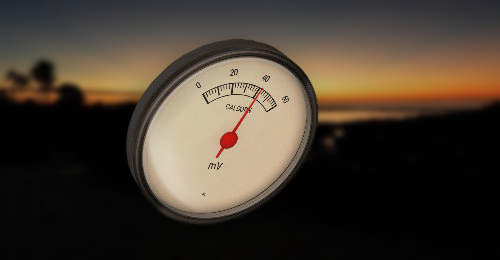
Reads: 40 mV
